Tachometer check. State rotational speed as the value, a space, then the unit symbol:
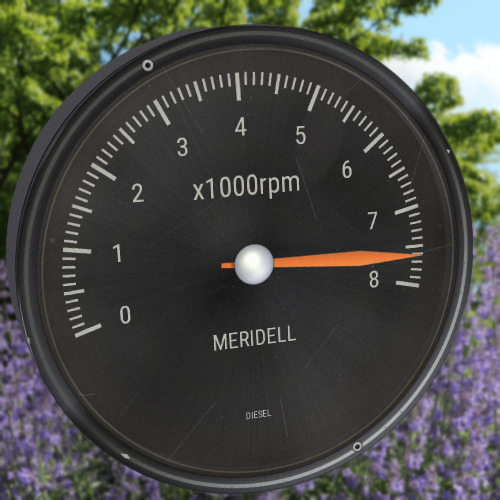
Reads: 7600 rpm
